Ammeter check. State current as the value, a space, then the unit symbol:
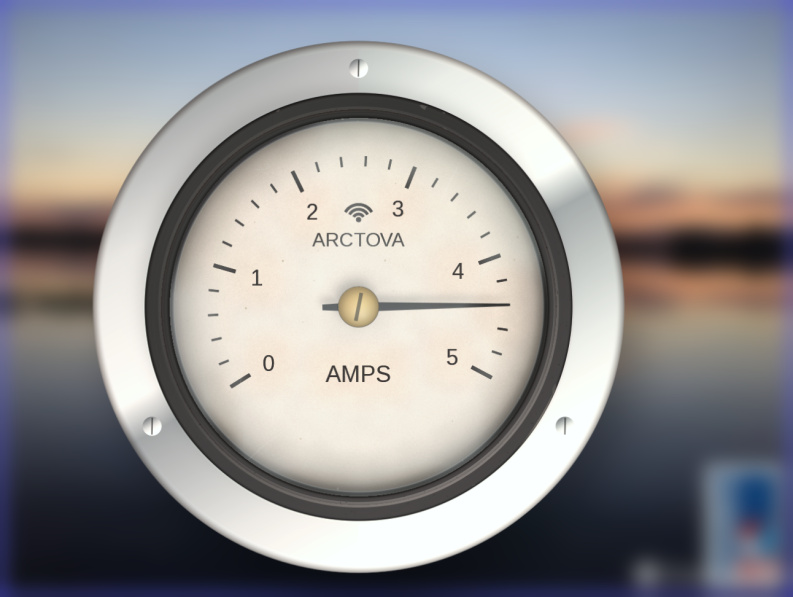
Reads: 4.4 A
